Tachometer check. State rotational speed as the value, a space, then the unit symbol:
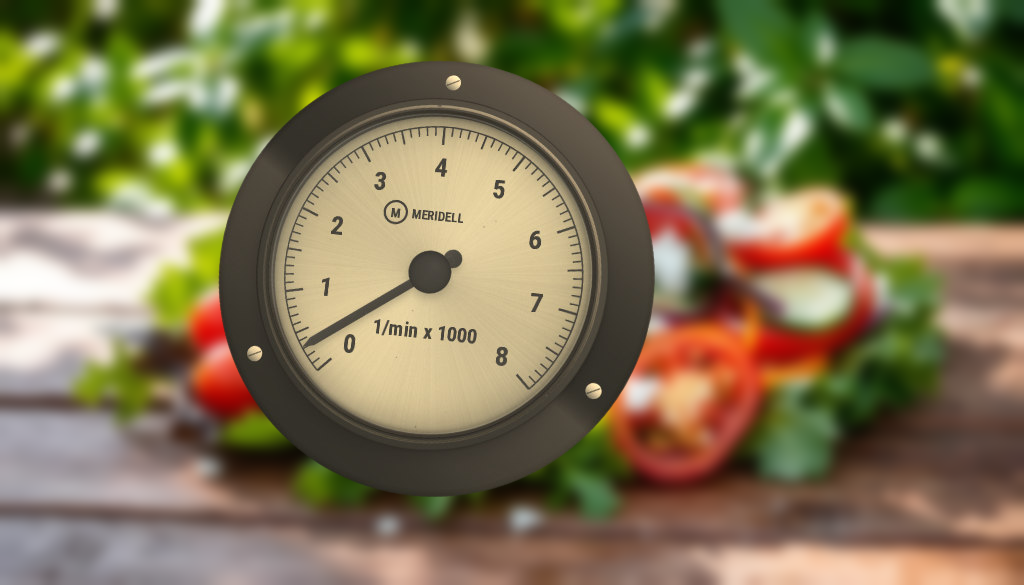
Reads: 300 rpm
